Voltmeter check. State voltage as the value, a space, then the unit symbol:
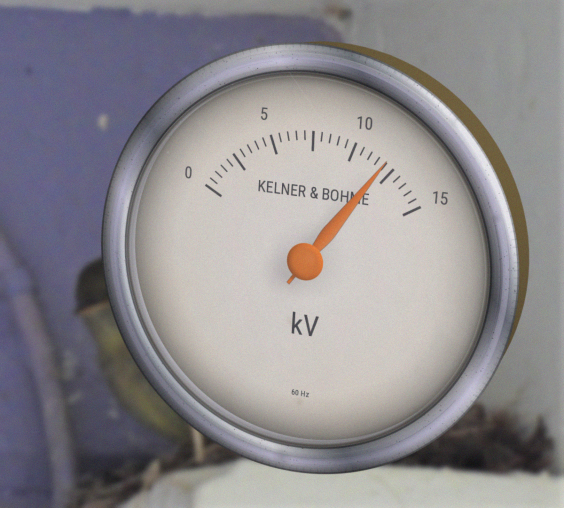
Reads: 12 kV
